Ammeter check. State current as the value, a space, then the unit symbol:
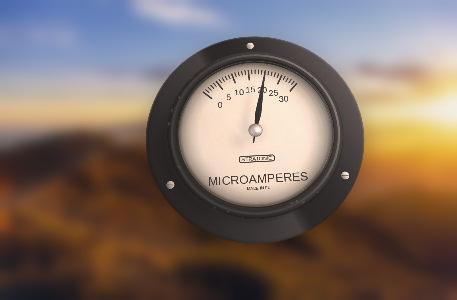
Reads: 20 µA
